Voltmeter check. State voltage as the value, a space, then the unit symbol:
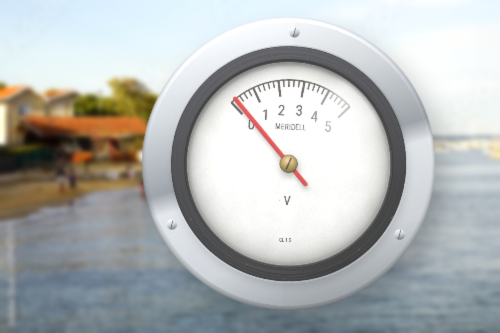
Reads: 0.2 V
